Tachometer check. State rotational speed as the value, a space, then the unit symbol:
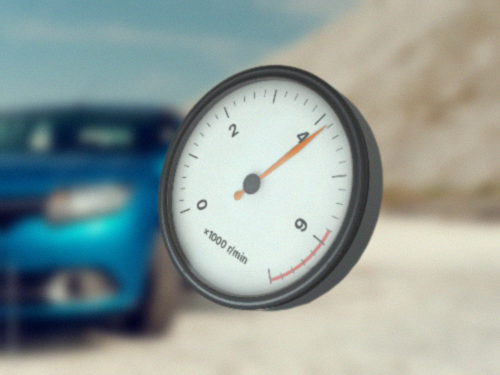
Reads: 4200 rpm
